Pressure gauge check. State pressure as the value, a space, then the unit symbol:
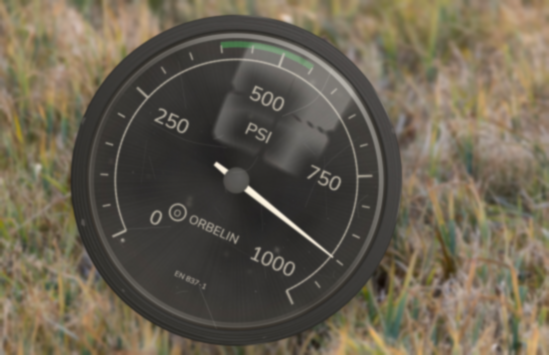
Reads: 900 psi
